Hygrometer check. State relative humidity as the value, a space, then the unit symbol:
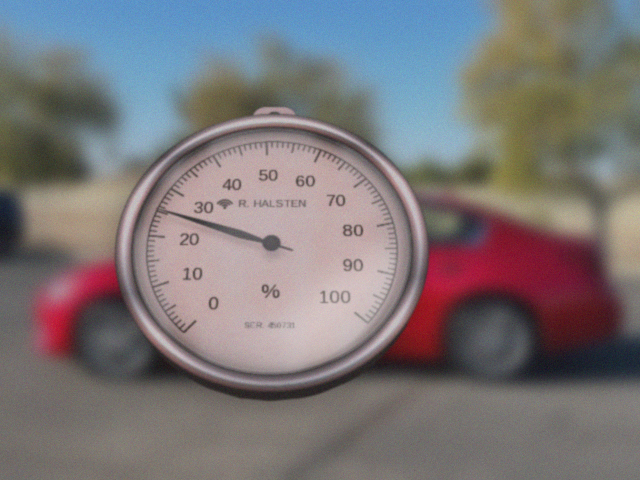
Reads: 25 %
